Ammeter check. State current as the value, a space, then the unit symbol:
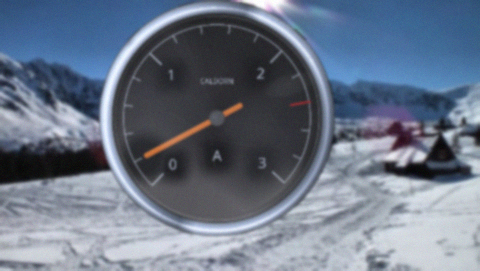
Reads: 0.2 A
